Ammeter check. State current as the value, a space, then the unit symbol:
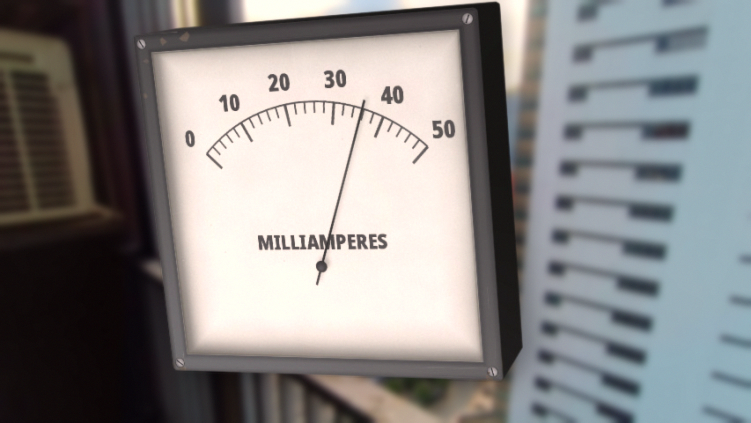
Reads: 36 mA
